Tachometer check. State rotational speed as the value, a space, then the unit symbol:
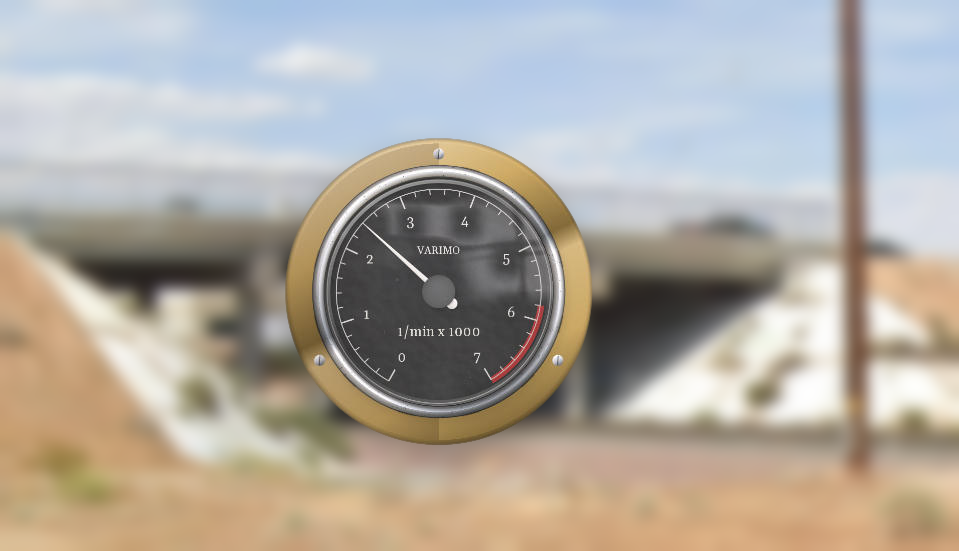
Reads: 2400 rpm
